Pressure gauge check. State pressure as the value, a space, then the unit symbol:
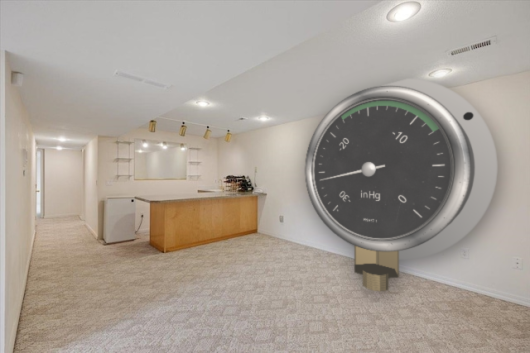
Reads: -26 inHg
